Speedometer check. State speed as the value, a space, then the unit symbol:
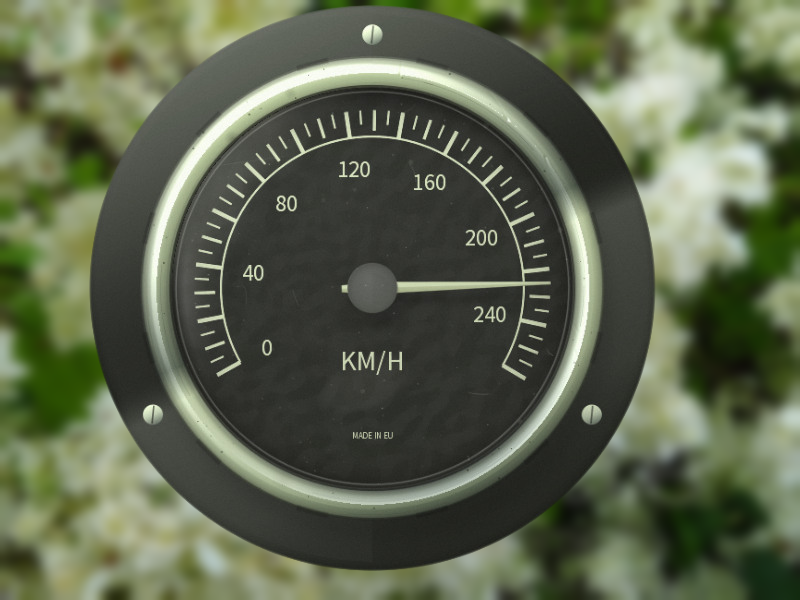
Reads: 225 km/h
